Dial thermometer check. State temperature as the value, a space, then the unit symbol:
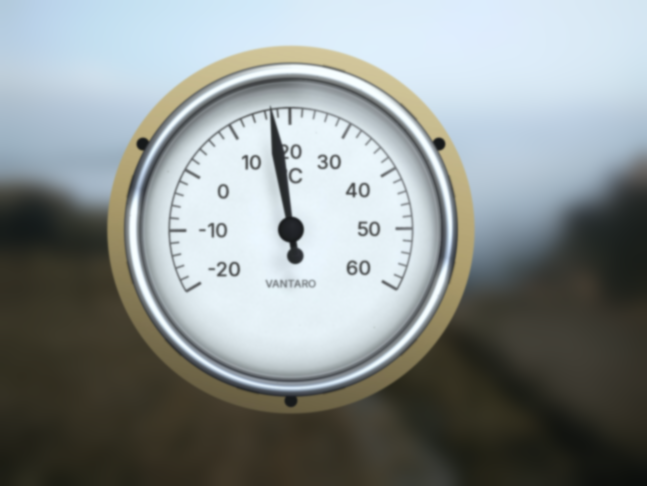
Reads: 17 °C
